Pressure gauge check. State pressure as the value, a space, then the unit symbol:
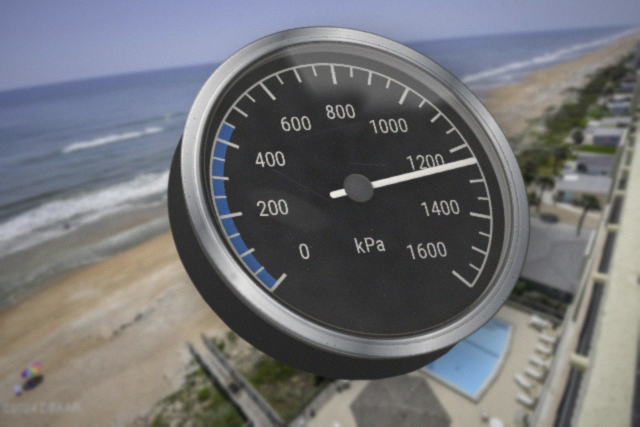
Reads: 1250 kPa
